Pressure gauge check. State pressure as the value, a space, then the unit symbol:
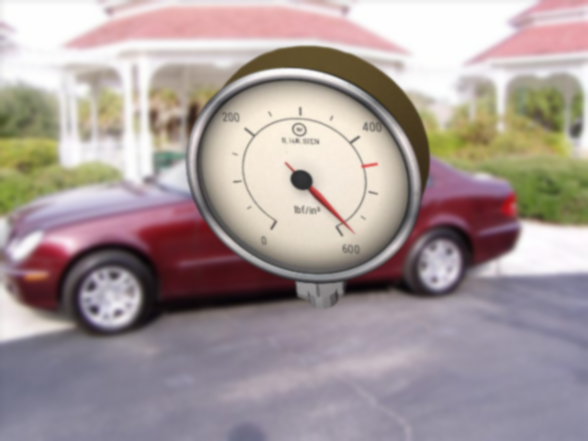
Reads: 575 psi
